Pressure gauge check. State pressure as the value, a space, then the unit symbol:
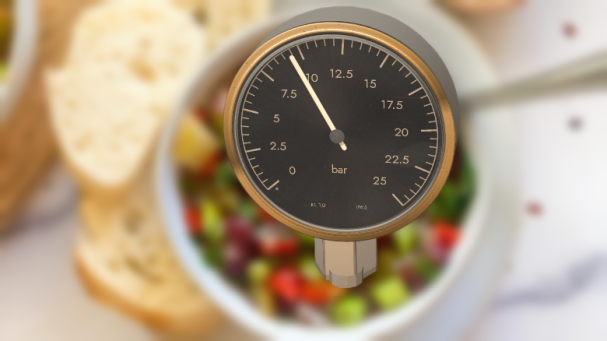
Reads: 9.5 bar
